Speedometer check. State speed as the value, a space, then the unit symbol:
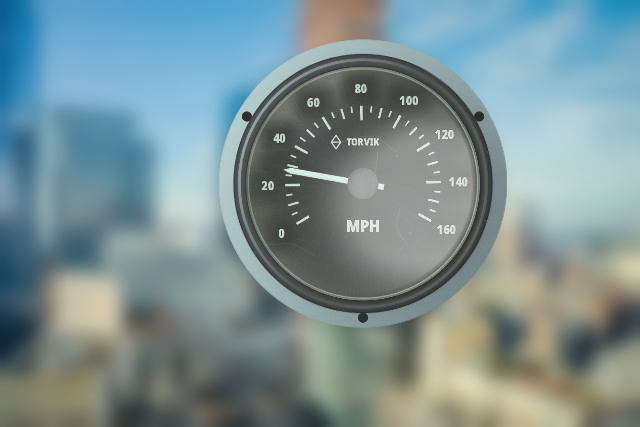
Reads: 27.5 mph
